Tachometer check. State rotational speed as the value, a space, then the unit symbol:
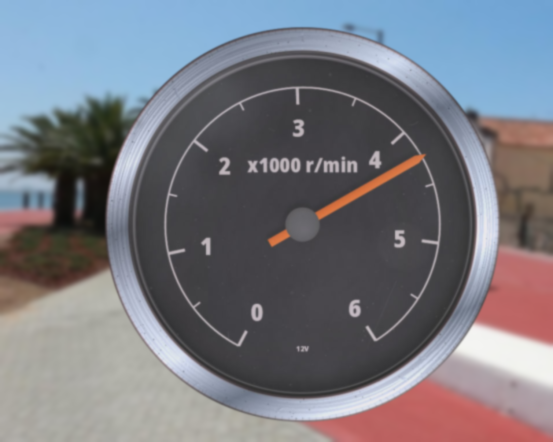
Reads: 4250 rpm
